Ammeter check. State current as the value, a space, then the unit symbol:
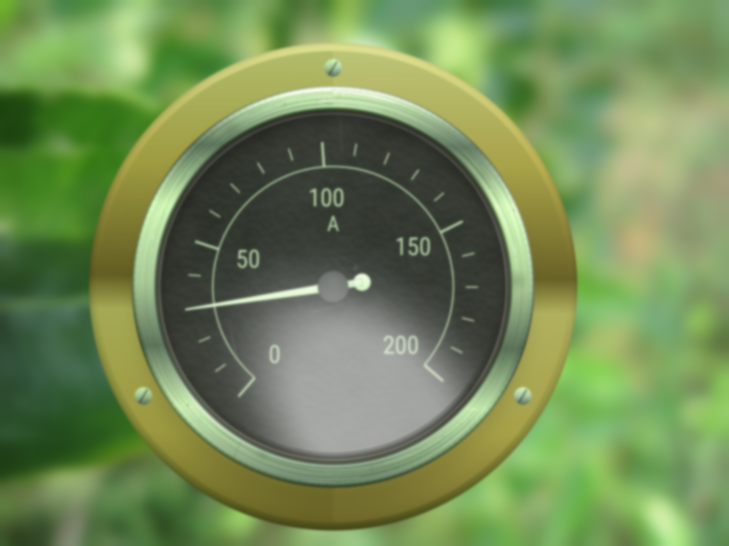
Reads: 30 A
